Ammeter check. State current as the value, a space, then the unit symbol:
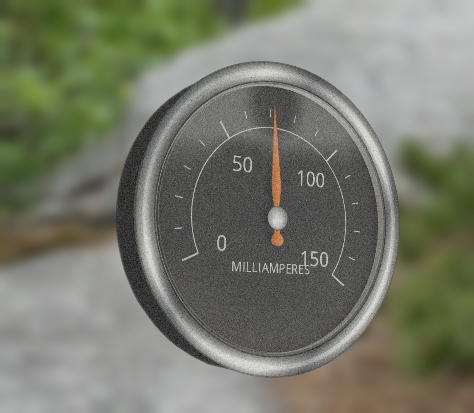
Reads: 70 mA
